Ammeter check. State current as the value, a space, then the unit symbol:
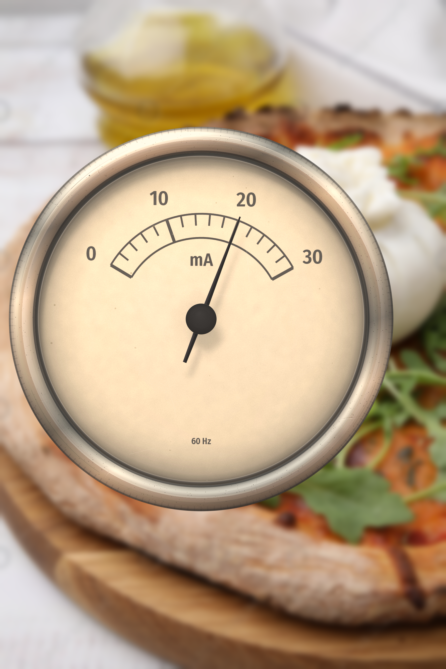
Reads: 20 mA
